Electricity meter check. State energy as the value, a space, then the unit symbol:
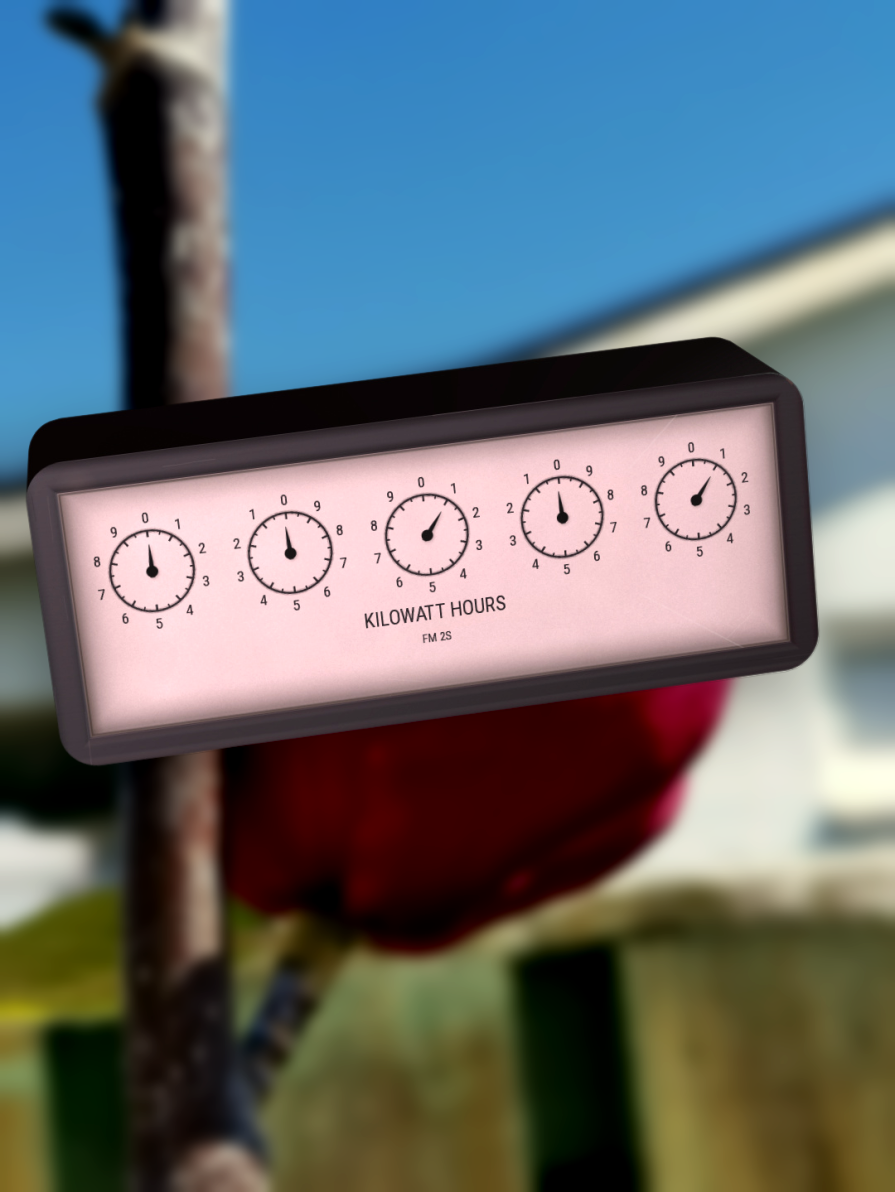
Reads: 101 kWh
